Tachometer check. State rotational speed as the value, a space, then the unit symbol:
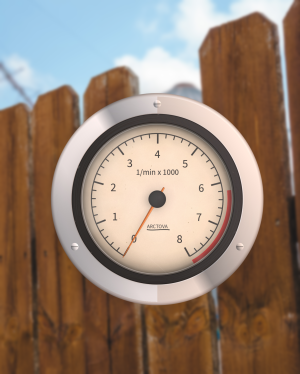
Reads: 0 rpm
